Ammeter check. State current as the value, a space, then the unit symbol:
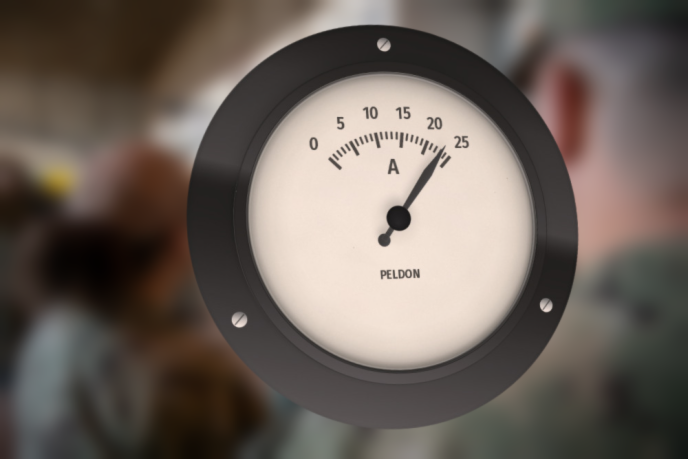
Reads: 23 A
